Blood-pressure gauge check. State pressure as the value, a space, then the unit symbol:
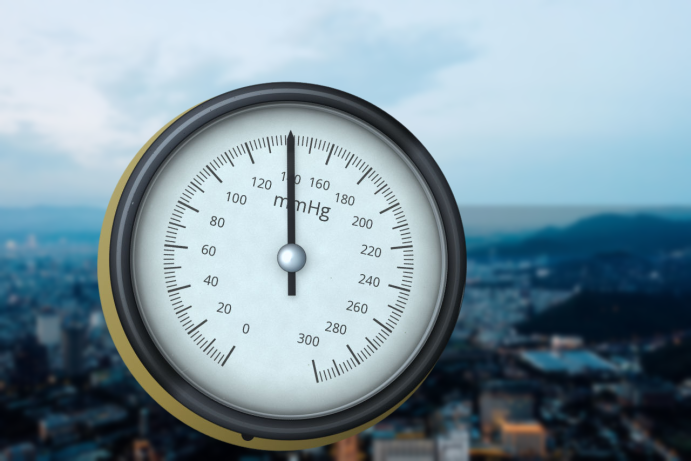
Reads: 140 mmHg
